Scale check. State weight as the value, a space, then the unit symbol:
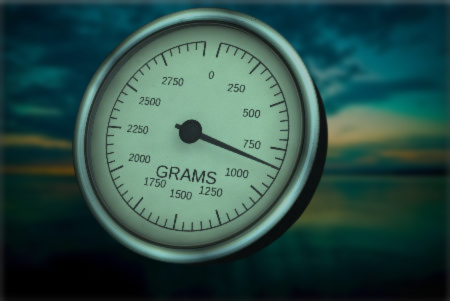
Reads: 850 g
